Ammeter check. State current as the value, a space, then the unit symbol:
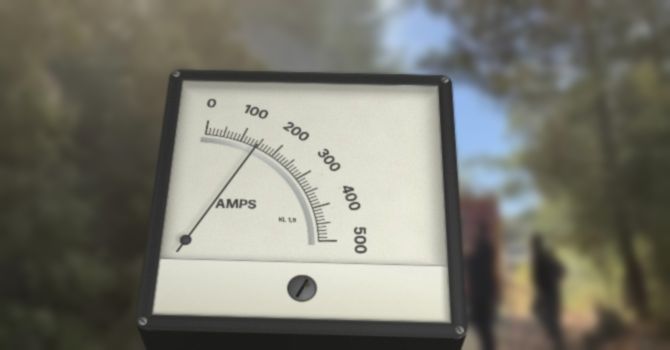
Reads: 150 A
